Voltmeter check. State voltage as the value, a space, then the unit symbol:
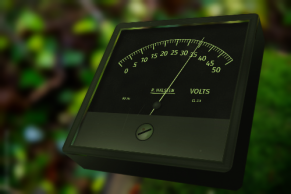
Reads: 35 V
